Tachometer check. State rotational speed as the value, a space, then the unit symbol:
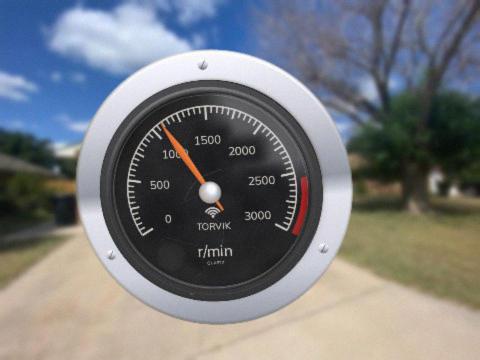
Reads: 1100 rpm
